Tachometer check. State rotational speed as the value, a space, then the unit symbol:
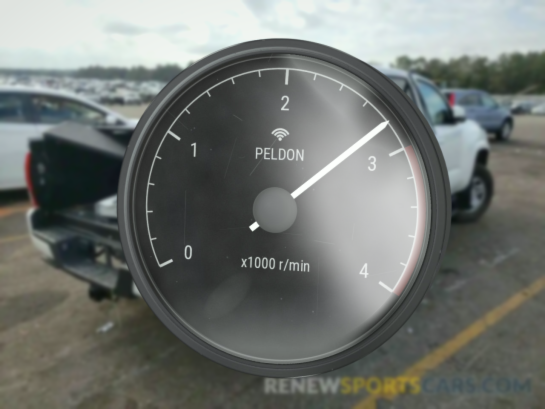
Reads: 2800 rpm
